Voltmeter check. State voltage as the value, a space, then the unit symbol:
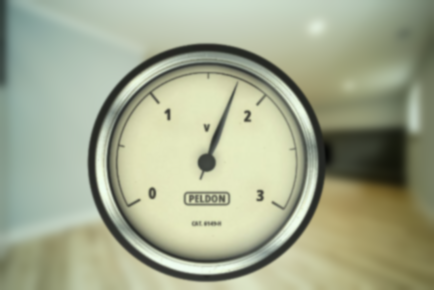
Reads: 1.75 V
